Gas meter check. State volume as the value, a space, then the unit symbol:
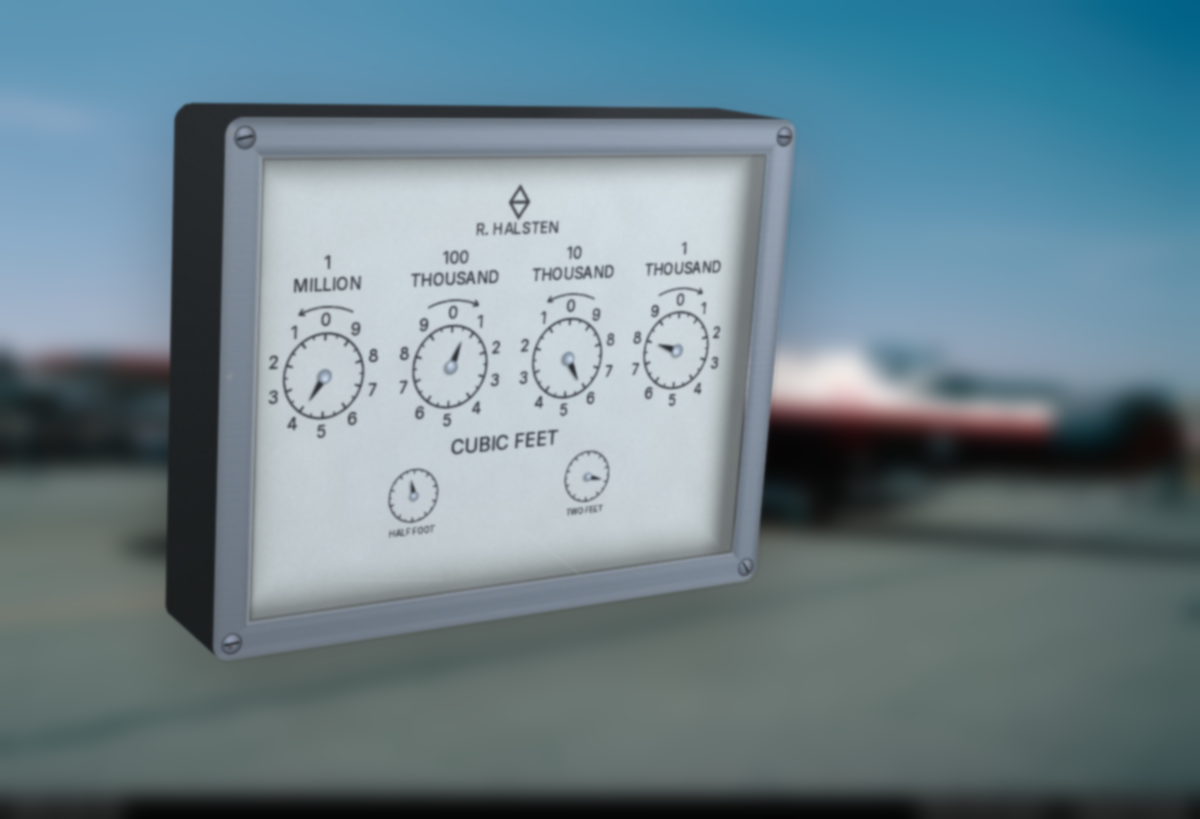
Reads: 405800 ft³
